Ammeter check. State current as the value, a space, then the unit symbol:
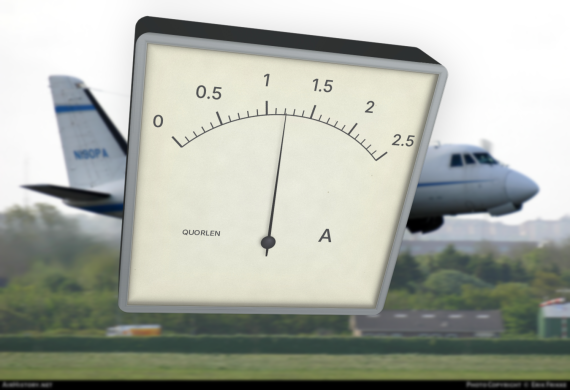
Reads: 1.2 A
